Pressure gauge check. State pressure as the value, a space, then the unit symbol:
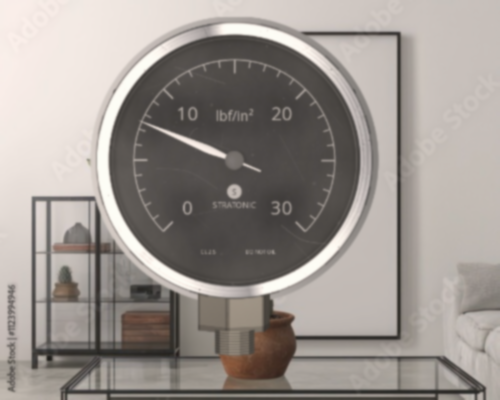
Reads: 7.5 psi
